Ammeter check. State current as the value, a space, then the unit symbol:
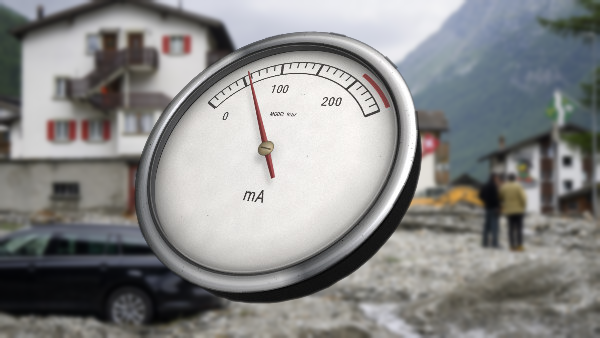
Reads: 60 mA
